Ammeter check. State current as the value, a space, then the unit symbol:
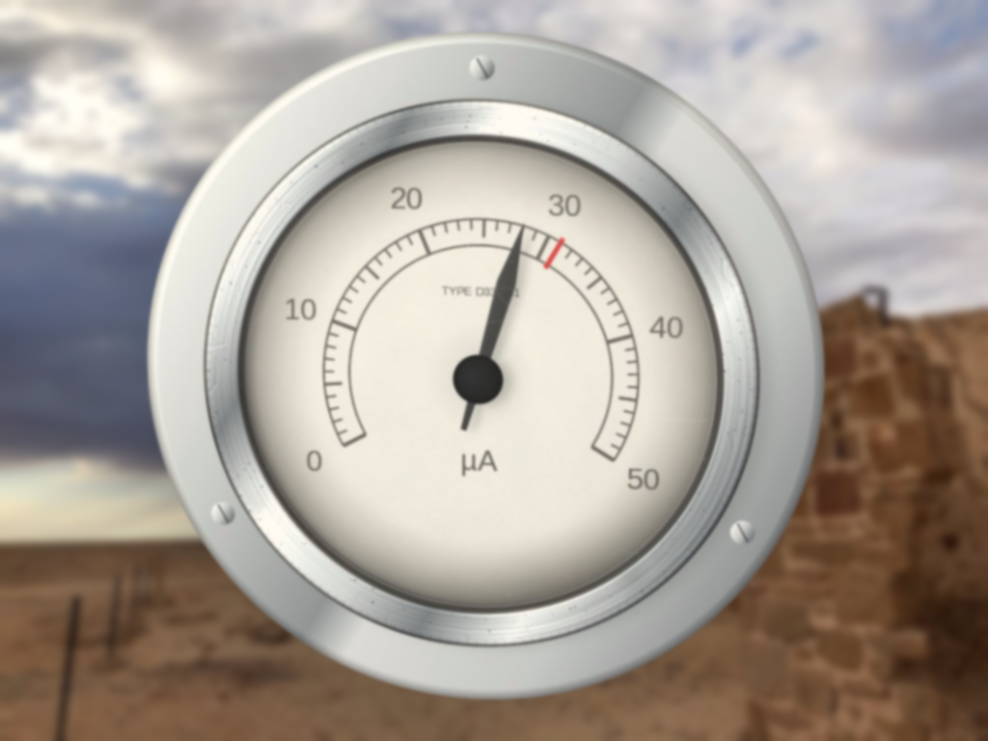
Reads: 28 µA
